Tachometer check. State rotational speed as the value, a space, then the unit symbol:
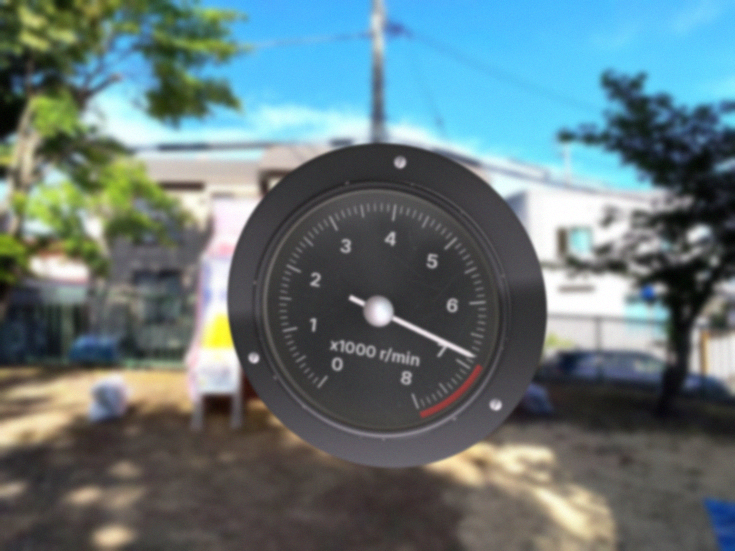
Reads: 6800 rpm
